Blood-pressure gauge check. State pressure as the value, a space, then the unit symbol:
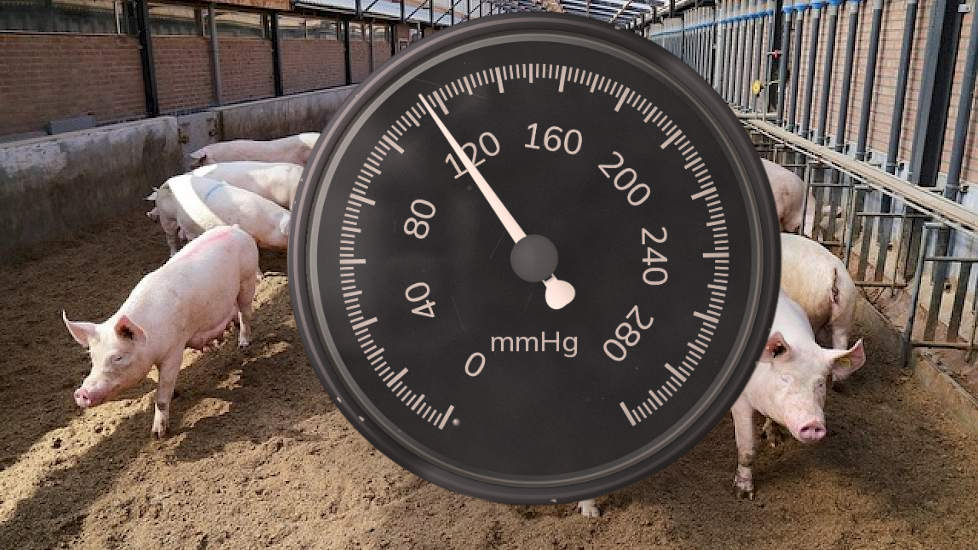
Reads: 116 mmHg
